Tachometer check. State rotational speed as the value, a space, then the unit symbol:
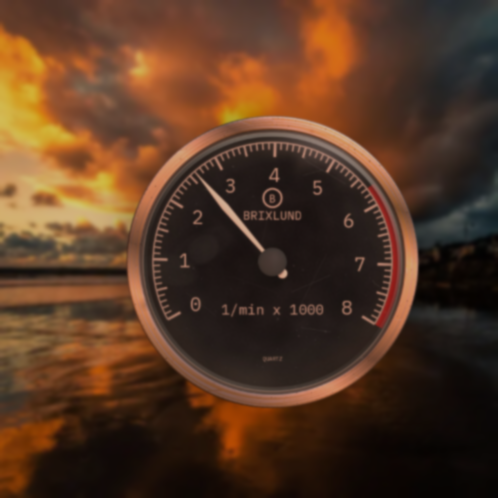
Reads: 2600 rpm
